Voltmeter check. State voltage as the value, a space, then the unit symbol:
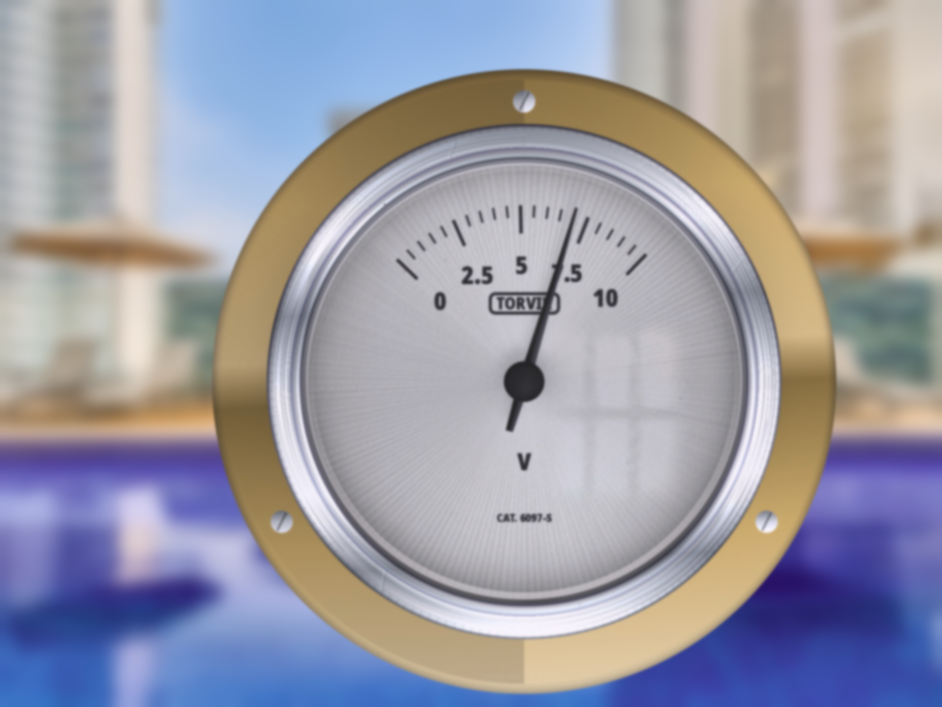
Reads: 7 V
